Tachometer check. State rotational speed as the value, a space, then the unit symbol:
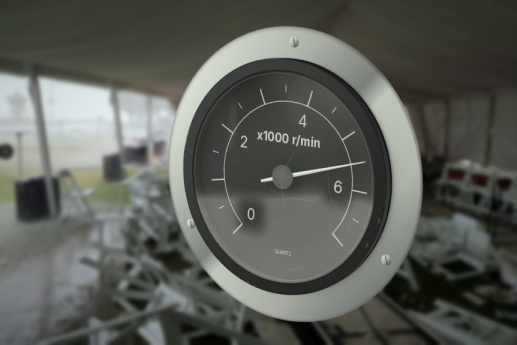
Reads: 5500 rpm
